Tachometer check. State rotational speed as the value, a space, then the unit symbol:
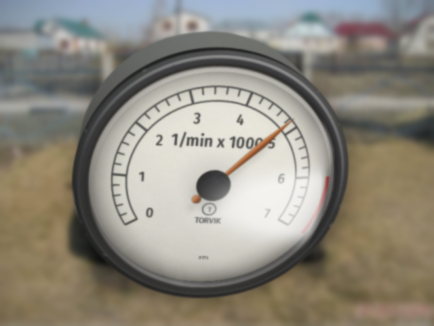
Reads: 4800 rpm
